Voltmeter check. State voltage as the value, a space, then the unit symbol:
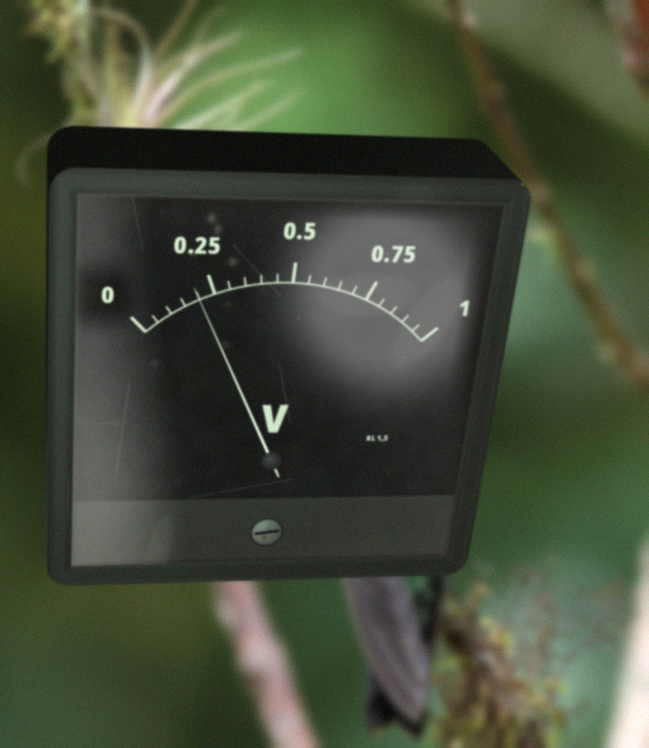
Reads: 0.2 V
